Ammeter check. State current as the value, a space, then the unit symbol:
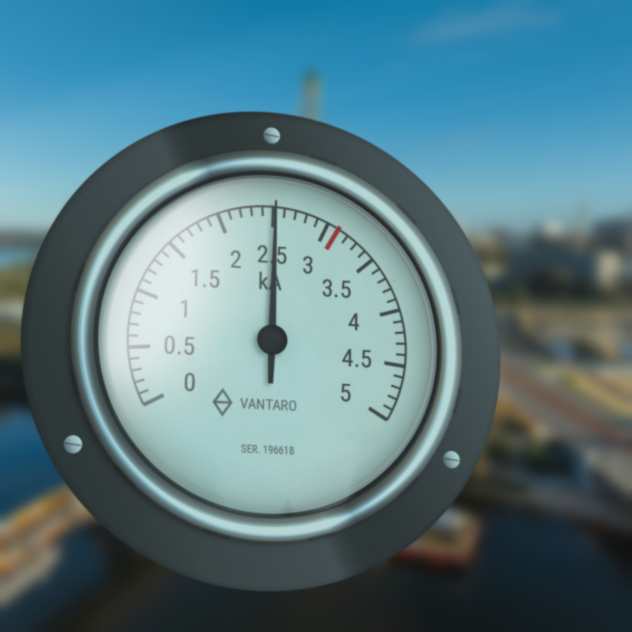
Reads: 2.5 kA
